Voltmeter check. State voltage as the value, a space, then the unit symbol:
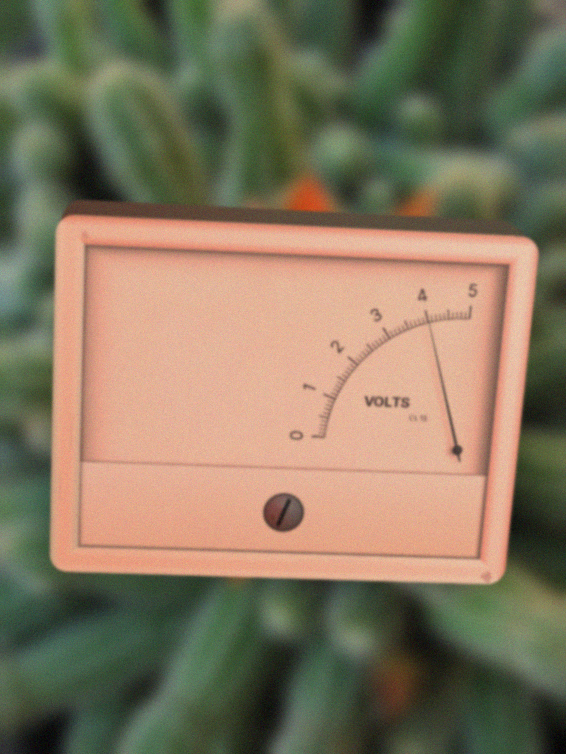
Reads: 4 V
